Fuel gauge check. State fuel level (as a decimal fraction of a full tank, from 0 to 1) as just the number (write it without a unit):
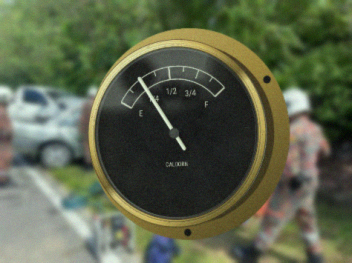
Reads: 0.25
